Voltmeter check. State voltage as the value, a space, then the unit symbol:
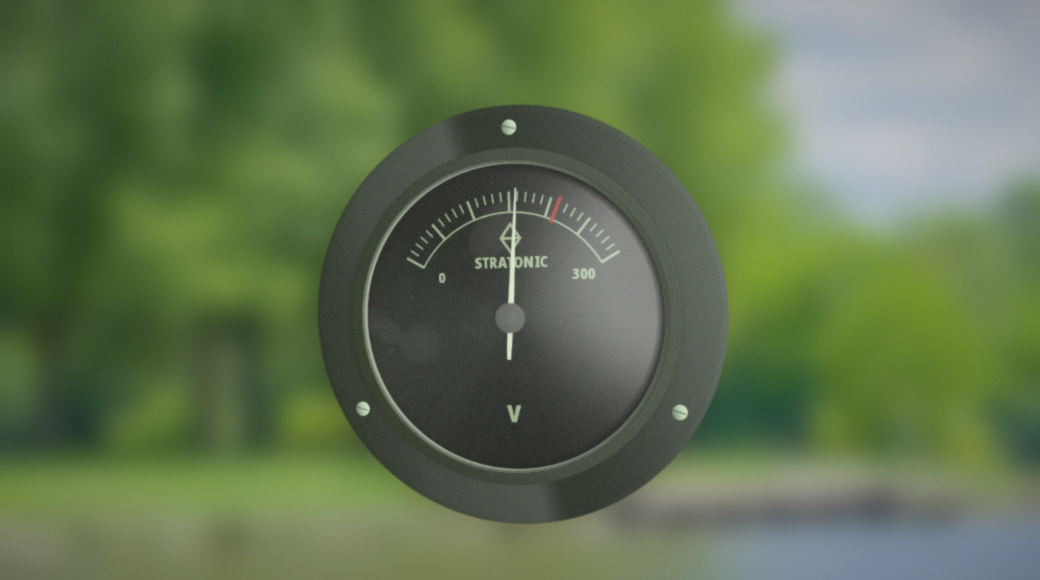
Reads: 160 V
